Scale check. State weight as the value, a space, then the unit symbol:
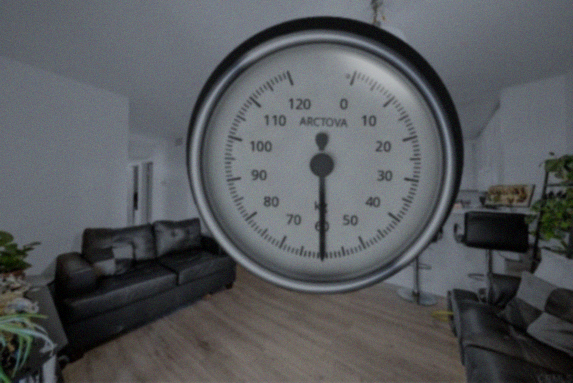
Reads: 60 kg
